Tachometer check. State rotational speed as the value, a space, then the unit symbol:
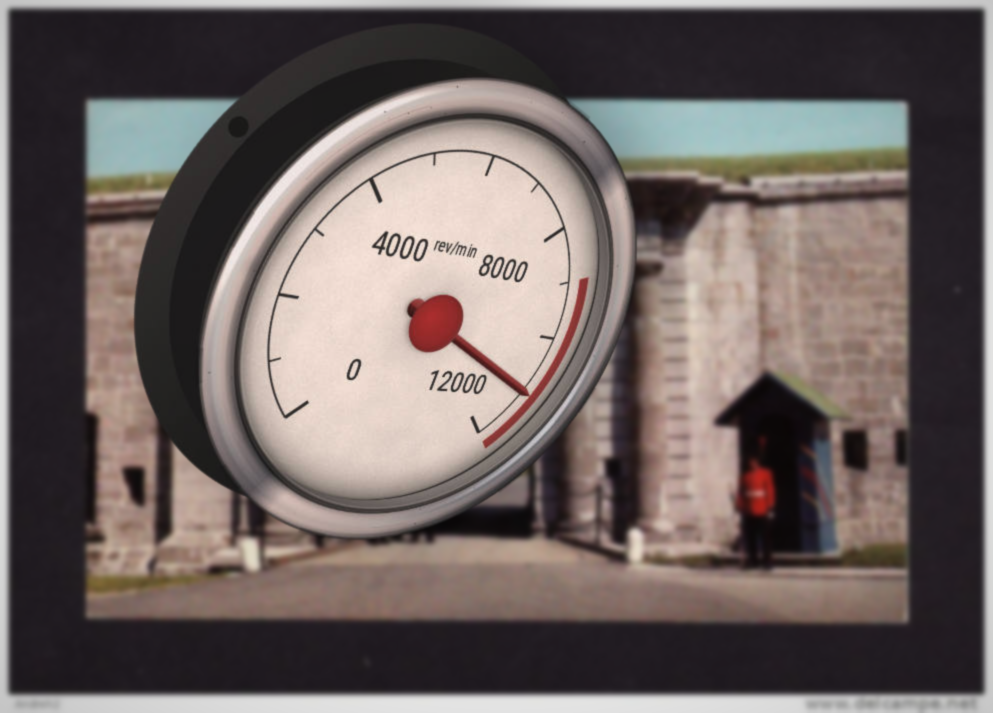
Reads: 11000 rpm
